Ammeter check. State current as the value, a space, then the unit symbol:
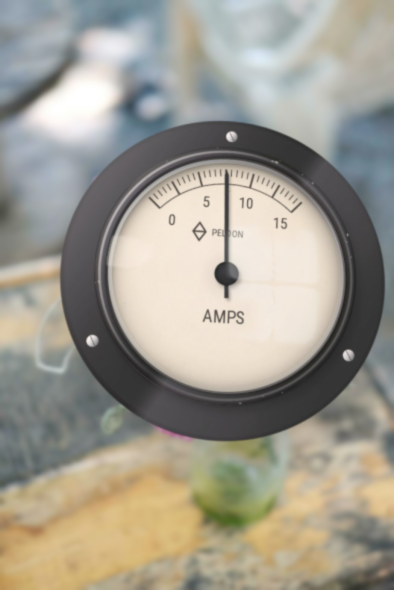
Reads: 7.5 A
